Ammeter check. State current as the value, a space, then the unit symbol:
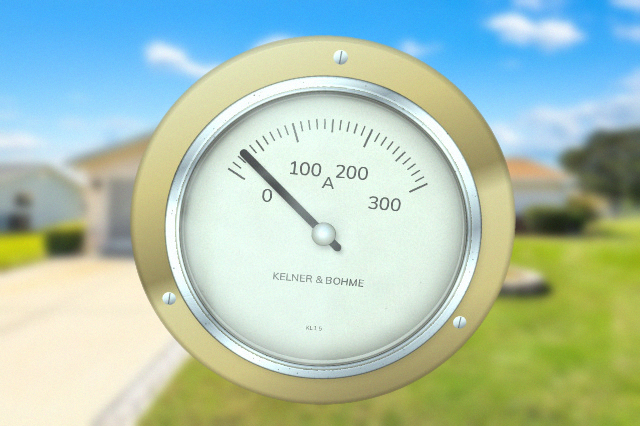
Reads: 30 A
